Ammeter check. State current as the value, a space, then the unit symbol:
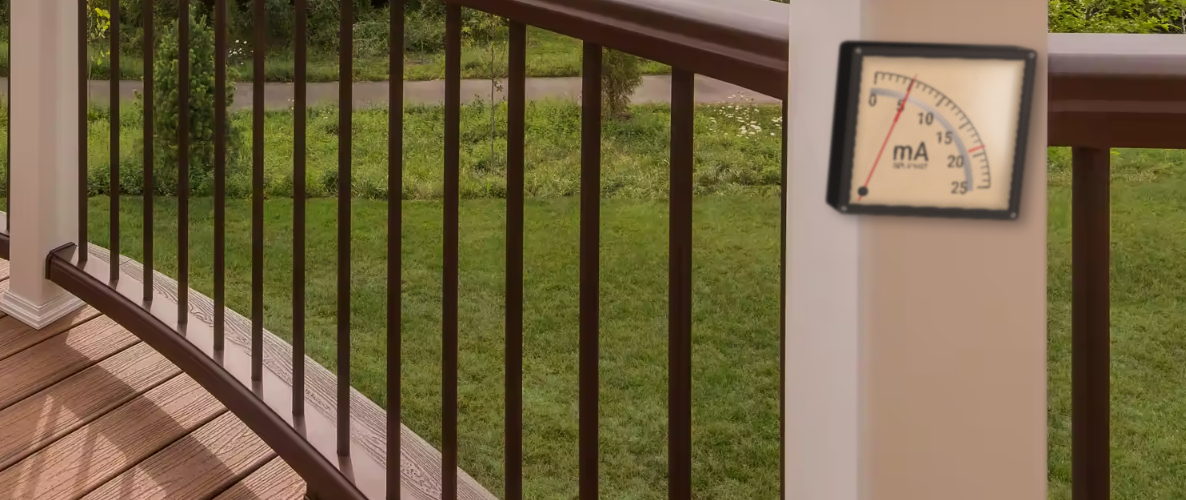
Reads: 5 mA
